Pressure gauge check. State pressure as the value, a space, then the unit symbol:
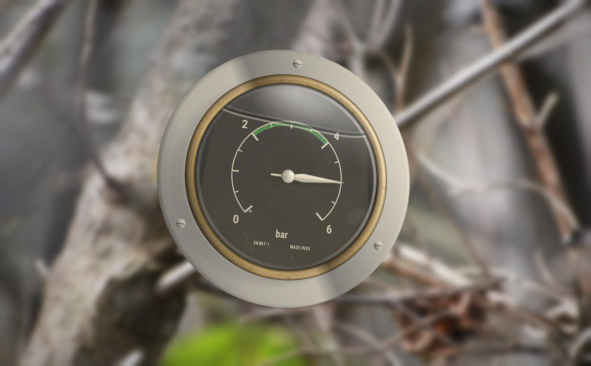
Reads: 5 bar
